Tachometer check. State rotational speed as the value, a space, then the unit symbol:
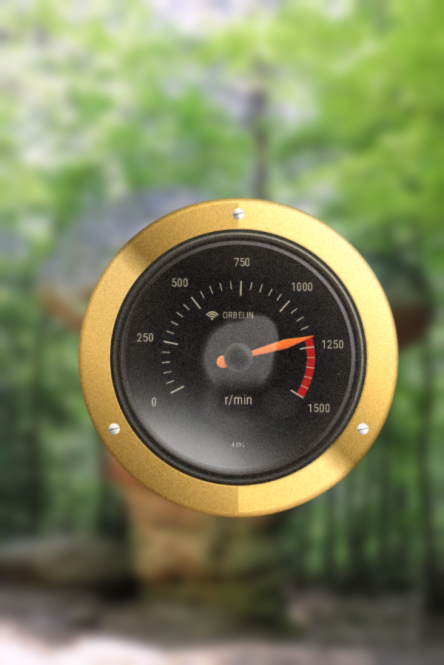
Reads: 1200 rpm
